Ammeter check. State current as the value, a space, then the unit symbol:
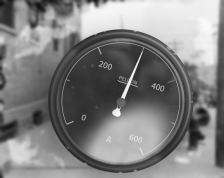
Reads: 300 A
